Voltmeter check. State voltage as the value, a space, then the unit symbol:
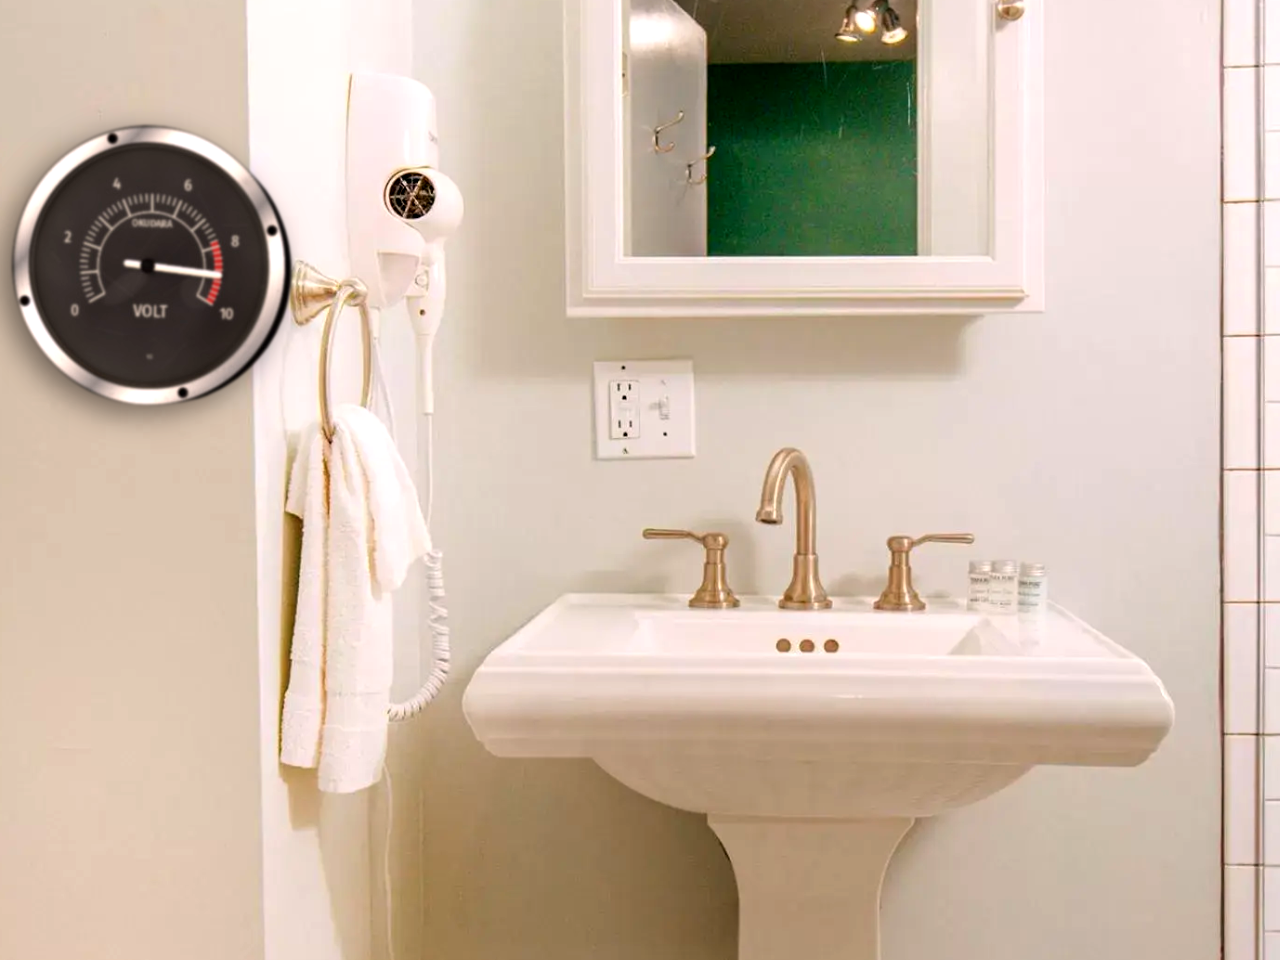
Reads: 9 V
